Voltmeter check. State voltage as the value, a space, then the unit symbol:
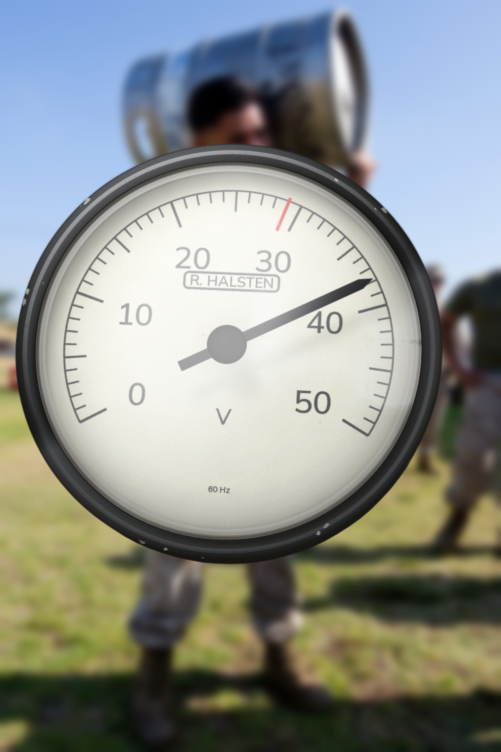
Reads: 38 V
